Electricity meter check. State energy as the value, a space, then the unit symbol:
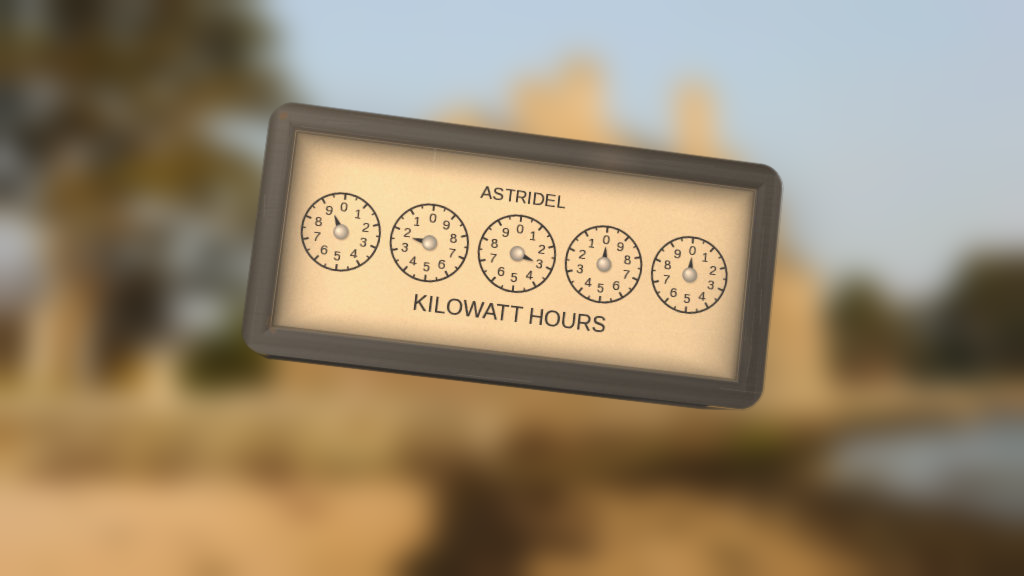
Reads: 92300 kWh
